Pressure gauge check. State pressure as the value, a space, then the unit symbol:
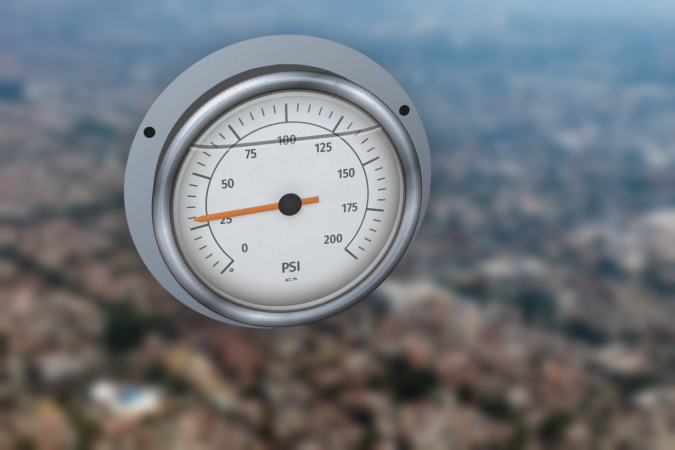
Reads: 30 psi
